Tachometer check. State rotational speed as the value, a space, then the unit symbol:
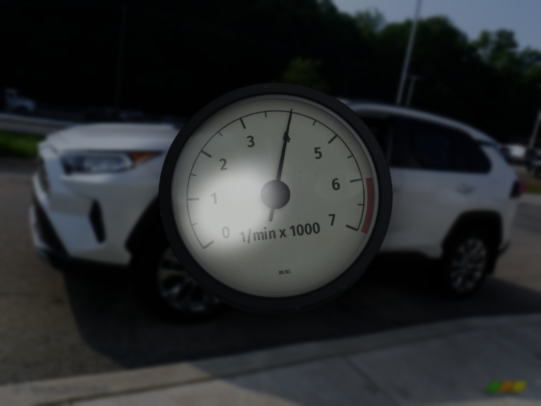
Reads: 4000 rpm
